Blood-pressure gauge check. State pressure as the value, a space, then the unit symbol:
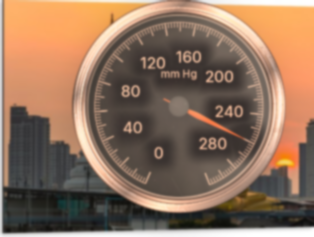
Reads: 260 mmHg
